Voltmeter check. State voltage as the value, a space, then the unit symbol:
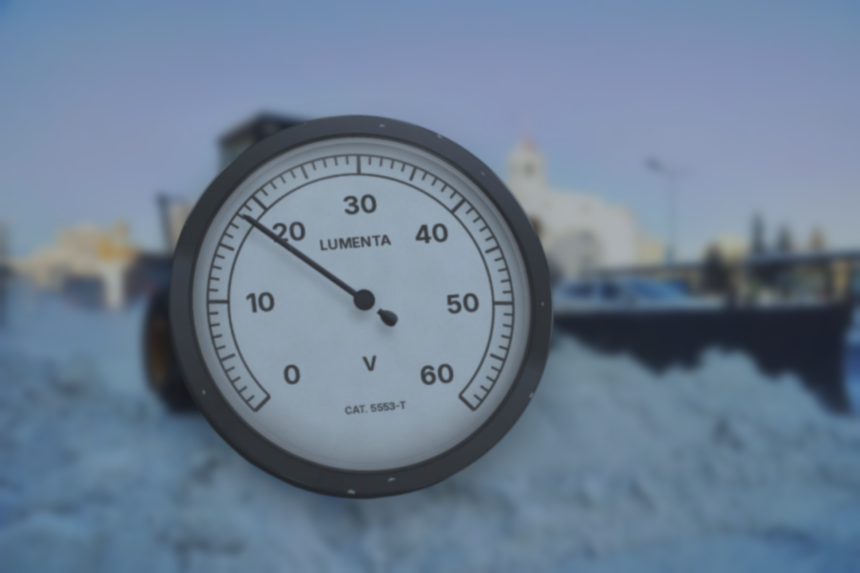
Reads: 18 V
